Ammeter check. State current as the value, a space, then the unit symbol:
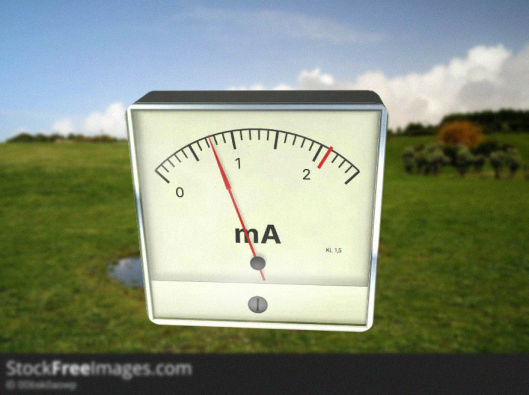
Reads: 0.75 mA
